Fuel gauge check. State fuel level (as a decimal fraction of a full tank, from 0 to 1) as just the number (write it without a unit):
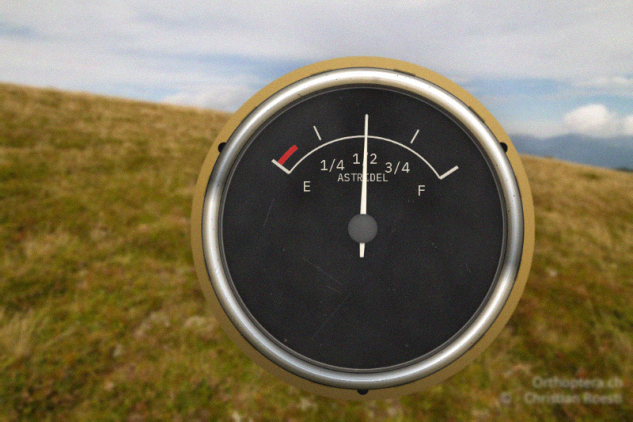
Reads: 0.5
